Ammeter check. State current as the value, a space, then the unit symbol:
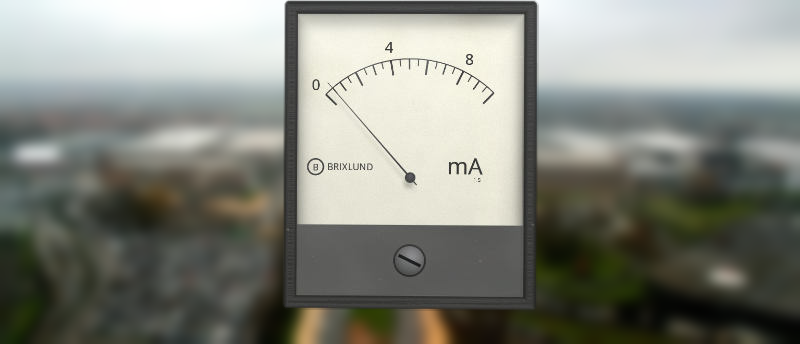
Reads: 0.5 mA
